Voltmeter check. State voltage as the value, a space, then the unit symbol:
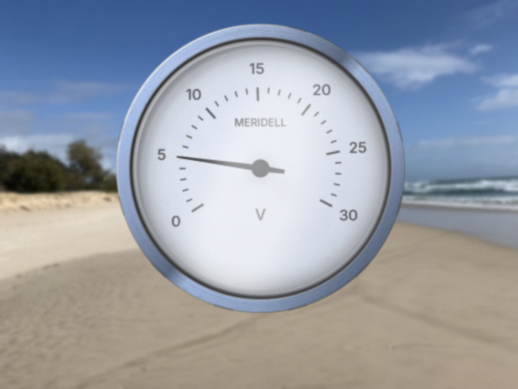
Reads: 5 V
